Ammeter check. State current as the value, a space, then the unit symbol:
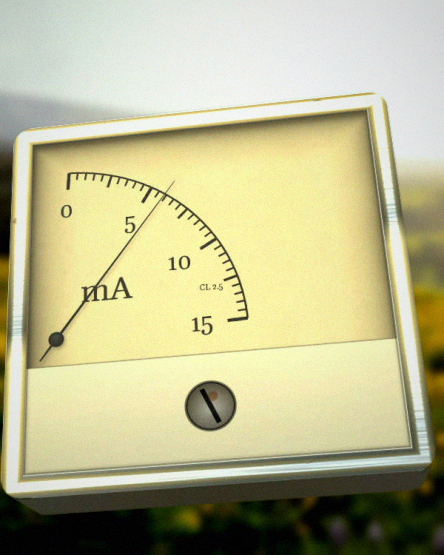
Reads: 6 mA
